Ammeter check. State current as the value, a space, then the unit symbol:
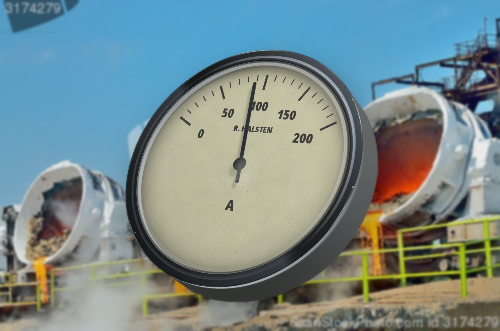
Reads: 90 A
